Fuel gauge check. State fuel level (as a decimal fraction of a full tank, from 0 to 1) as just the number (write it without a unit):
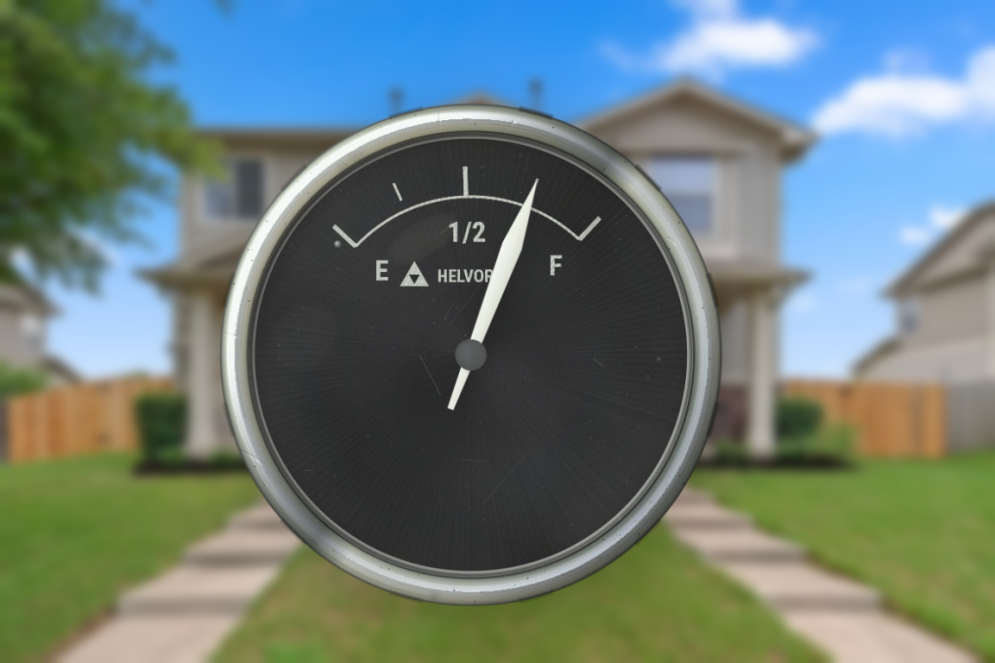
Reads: 0.75
